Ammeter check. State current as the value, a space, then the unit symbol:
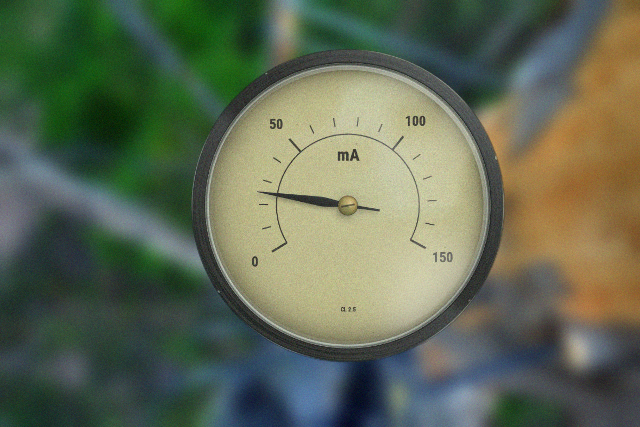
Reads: 25 mA
